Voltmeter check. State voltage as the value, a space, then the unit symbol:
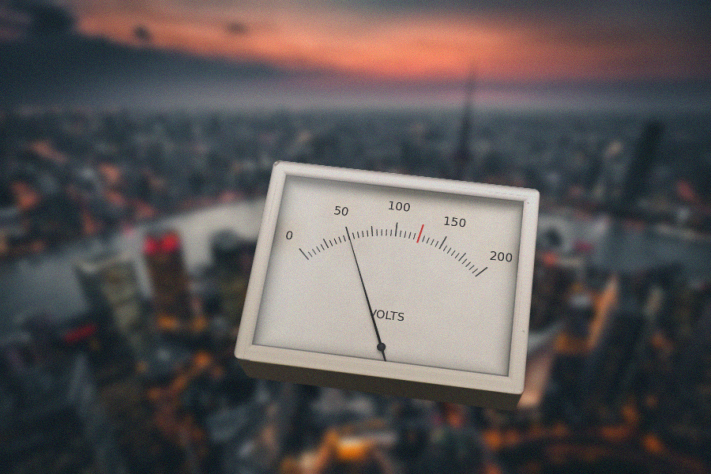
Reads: 50 V
